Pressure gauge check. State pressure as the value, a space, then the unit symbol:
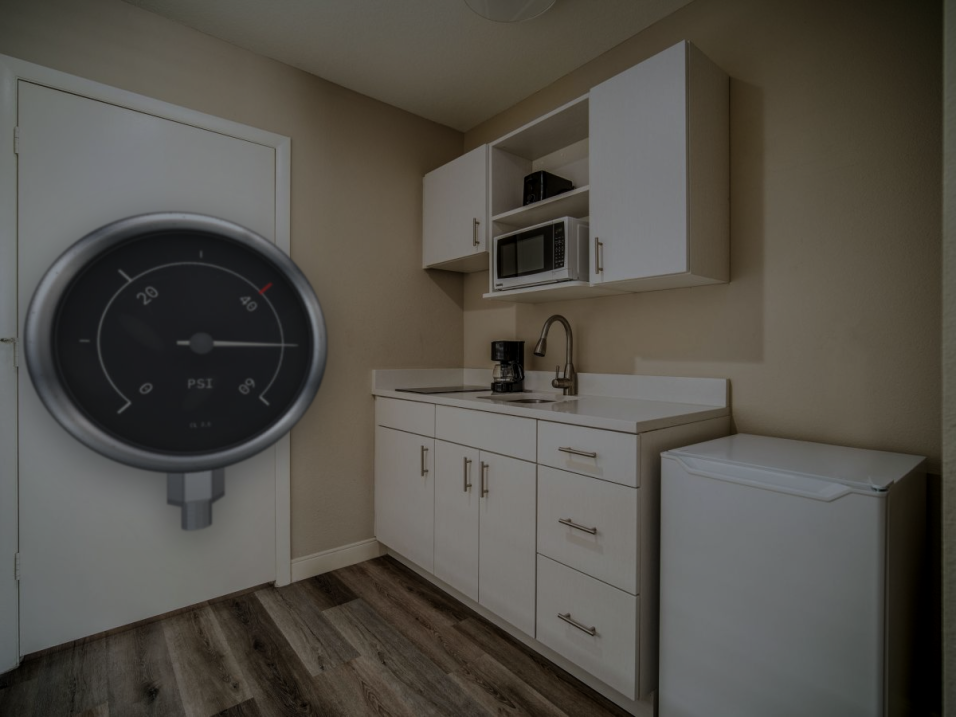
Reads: 50 psi
